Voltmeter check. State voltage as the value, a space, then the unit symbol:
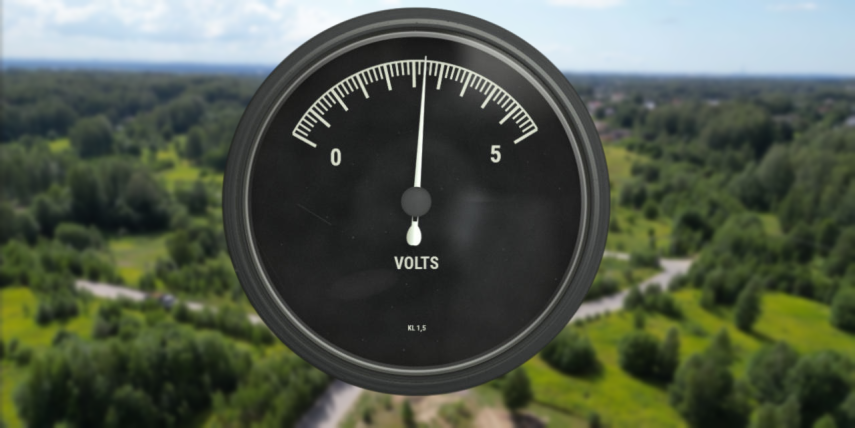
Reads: 2.7 V
